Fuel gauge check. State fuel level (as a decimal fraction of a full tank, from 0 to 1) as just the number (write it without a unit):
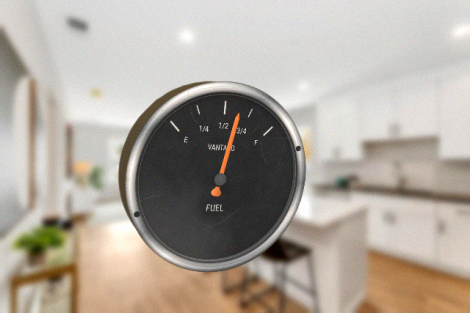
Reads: 0.625
